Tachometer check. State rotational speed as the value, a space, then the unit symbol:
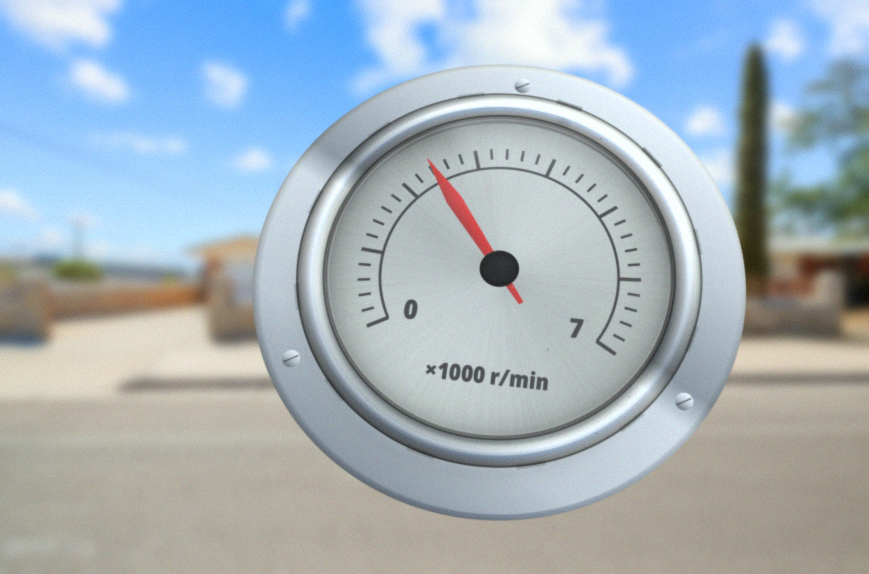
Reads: 2400 rpm
